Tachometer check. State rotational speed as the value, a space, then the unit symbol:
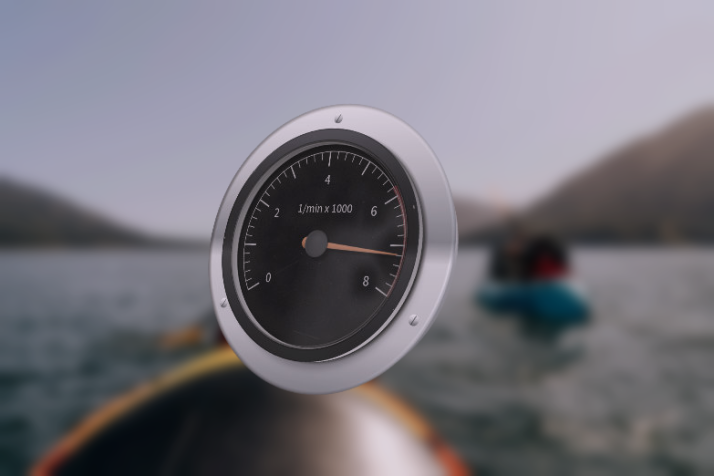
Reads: 7200 rpm
